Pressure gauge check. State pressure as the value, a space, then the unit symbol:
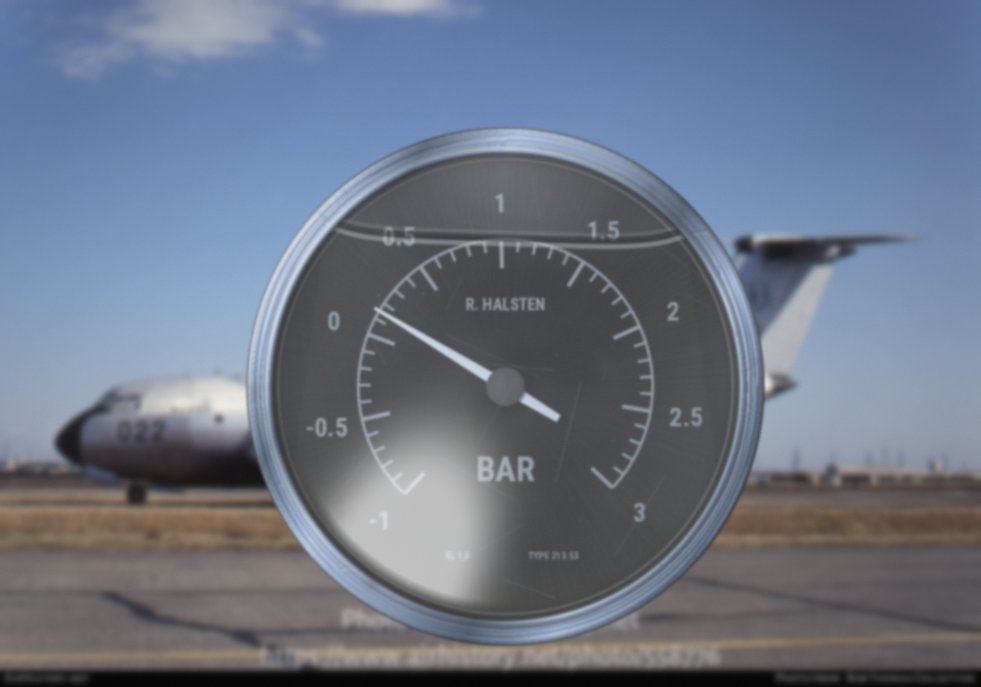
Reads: 0.15 bar
